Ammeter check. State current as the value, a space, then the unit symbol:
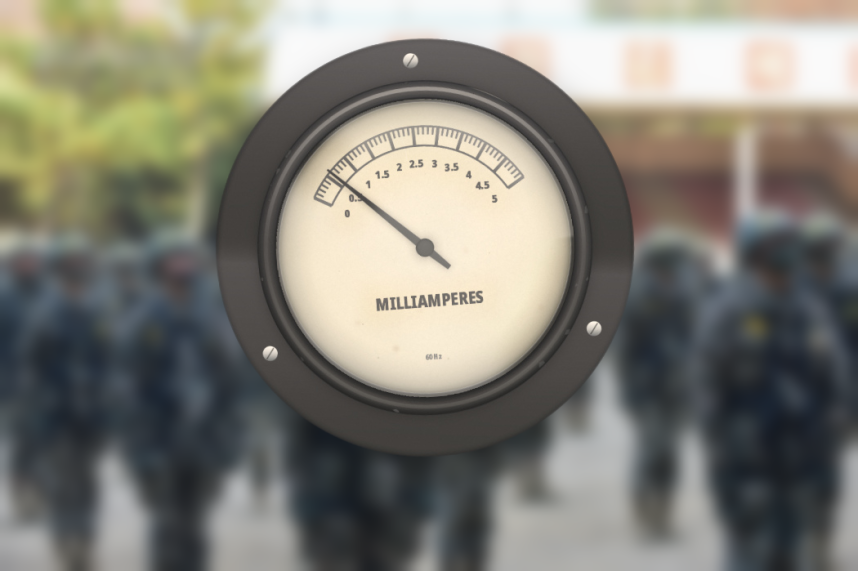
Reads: 0.6 mA
